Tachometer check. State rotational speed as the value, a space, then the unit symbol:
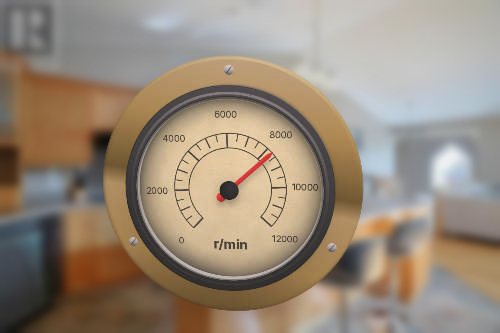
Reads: 8250 rpm
